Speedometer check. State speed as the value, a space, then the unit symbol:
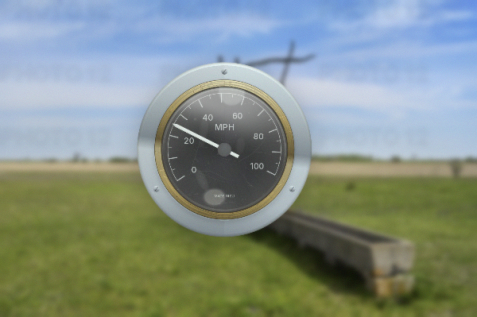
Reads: 25 mph
